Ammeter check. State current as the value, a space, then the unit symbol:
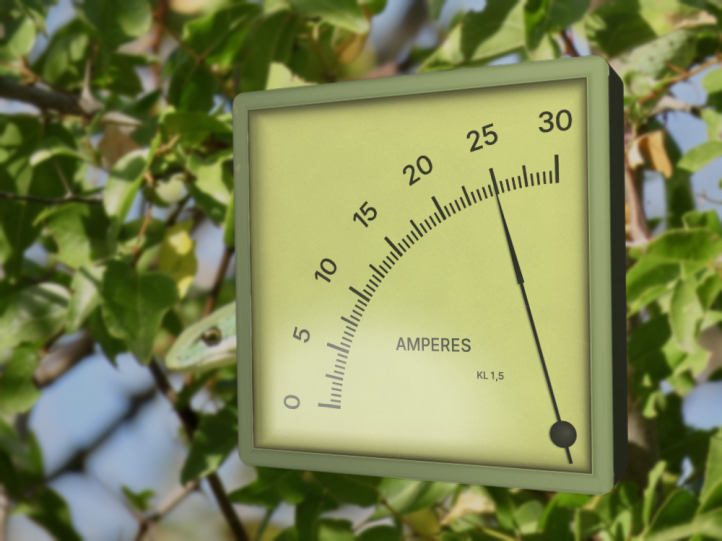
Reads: 25 A
